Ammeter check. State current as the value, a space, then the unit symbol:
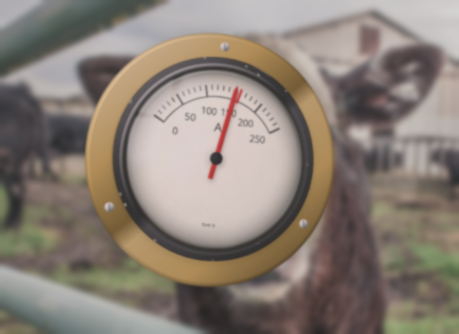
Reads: 150 A
